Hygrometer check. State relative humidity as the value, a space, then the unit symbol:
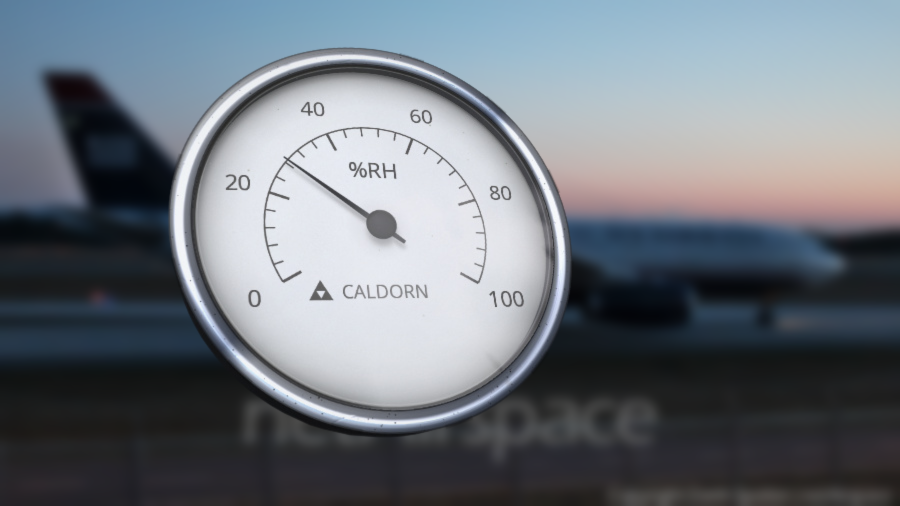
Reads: 28 %
